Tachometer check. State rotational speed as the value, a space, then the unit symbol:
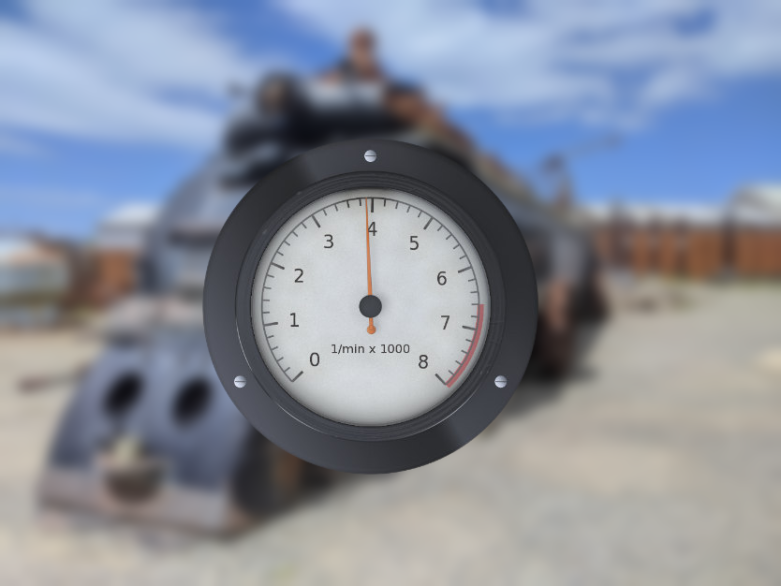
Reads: 3900 rpm
